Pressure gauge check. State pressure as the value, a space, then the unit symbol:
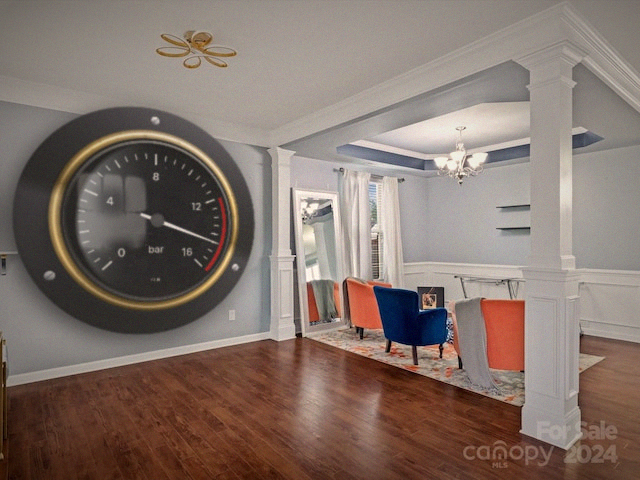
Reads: 14.5 bar
